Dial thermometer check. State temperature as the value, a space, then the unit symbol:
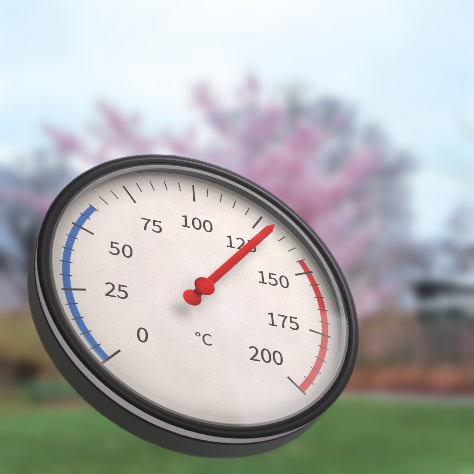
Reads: 130 °C
